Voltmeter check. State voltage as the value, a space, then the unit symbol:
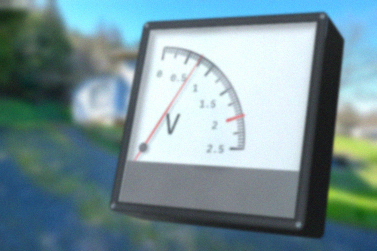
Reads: 0.75 V
